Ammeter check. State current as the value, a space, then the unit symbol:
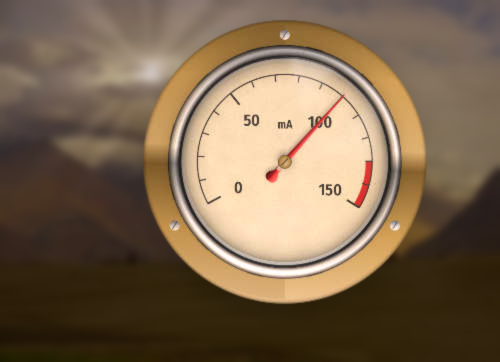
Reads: 100 mA
